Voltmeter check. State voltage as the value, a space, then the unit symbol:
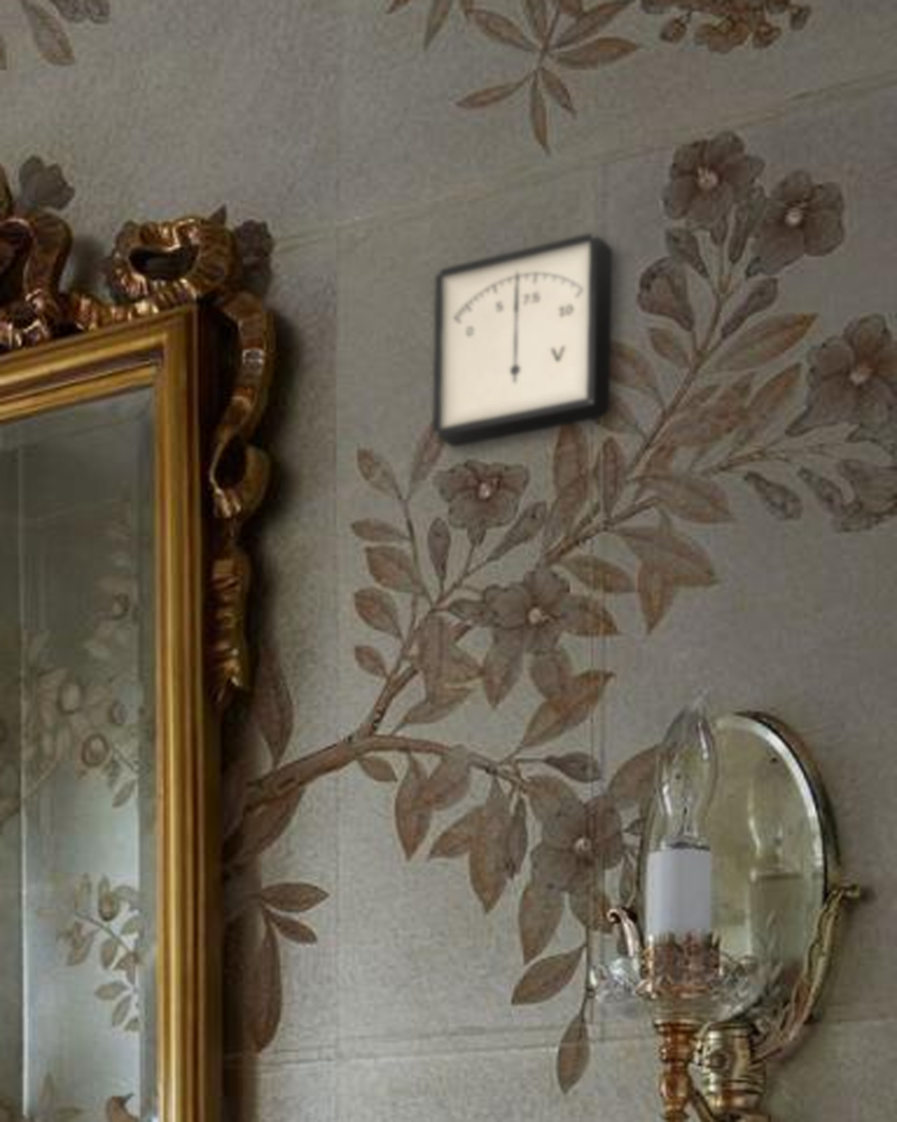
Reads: 6.5 V
